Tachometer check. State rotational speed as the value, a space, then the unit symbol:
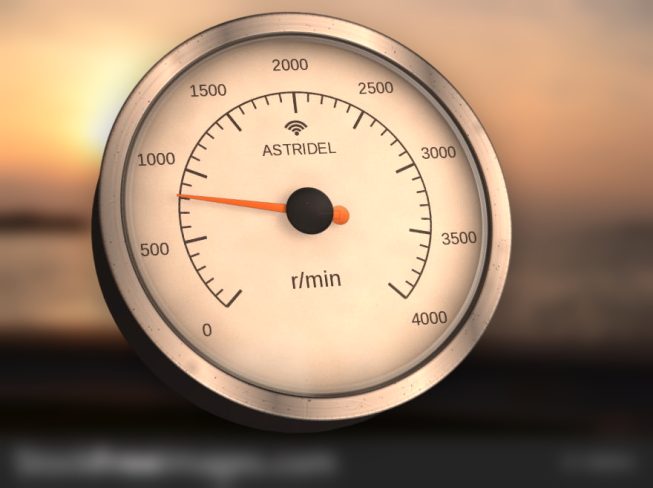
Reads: 800 rpm
